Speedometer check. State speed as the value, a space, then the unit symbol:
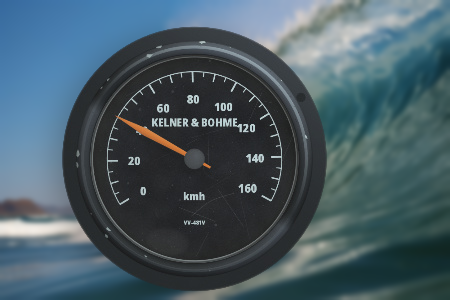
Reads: 40 km/h
